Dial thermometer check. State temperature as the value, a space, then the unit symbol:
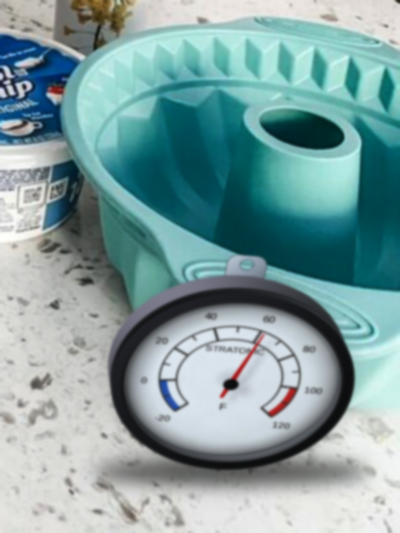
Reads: 60 °F
